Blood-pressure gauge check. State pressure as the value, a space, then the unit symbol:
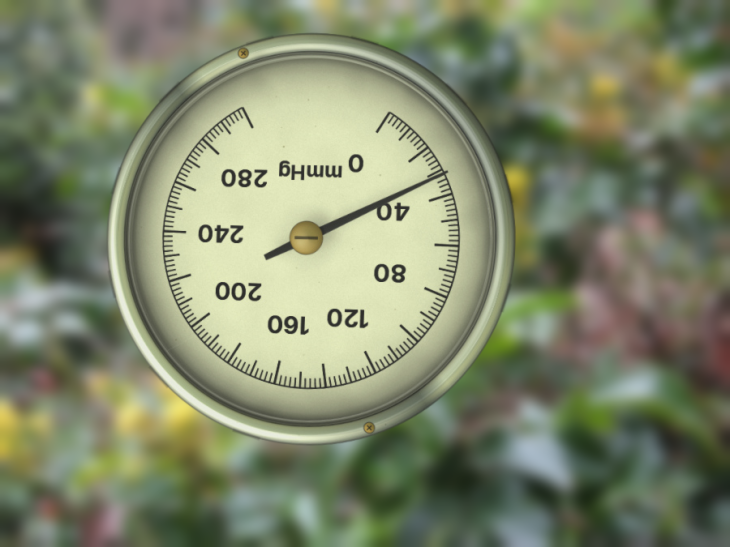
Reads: 32 mmHg
